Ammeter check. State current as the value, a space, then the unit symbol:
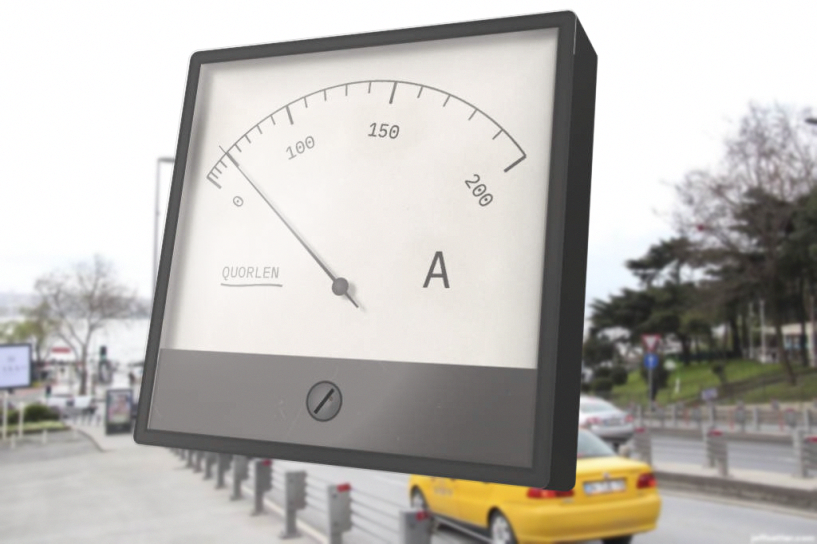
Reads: 50 A
